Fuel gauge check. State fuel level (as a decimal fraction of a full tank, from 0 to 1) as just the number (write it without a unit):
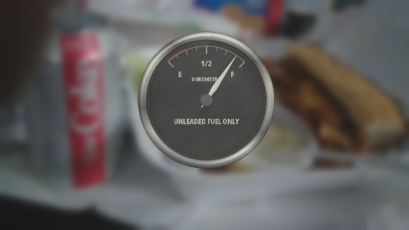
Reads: 0.875
